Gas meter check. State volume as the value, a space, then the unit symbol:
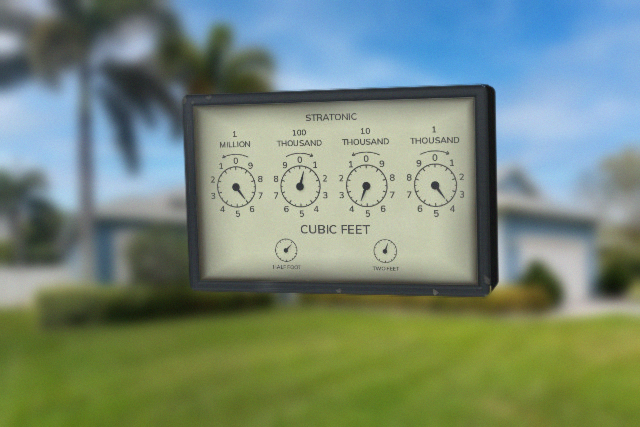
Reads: 604400 ft³
